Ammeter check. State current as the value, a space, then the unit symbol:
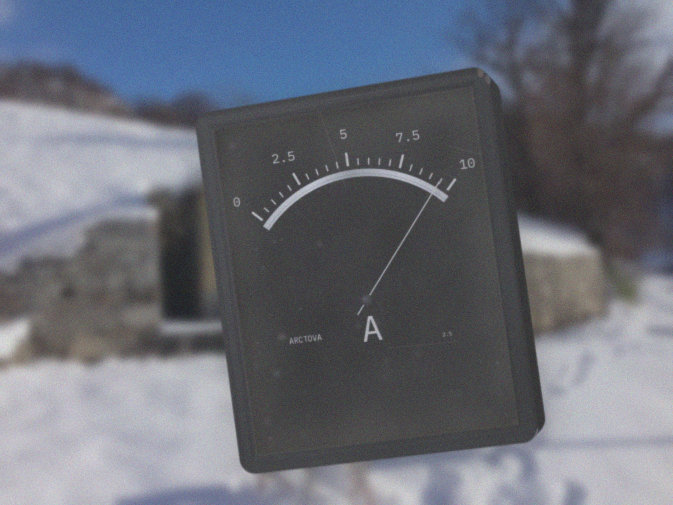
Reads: 9.5 A
